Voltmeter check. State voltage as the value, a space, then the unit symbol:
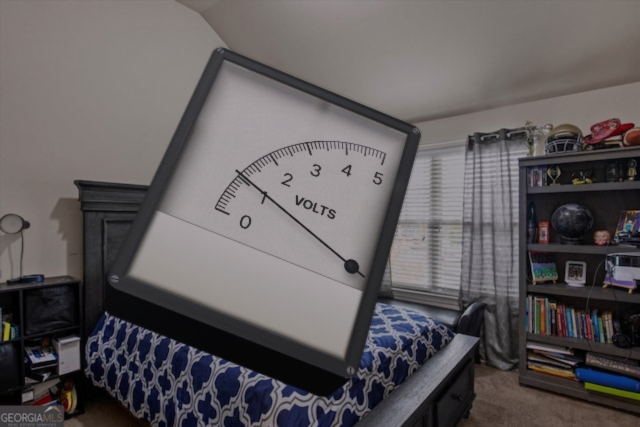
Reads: 1 V
